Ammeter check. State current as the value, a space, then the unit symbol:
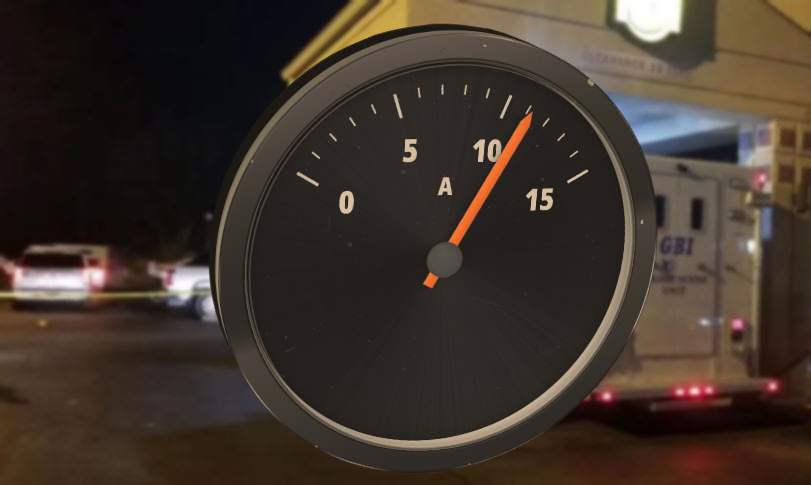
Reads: 11 A
